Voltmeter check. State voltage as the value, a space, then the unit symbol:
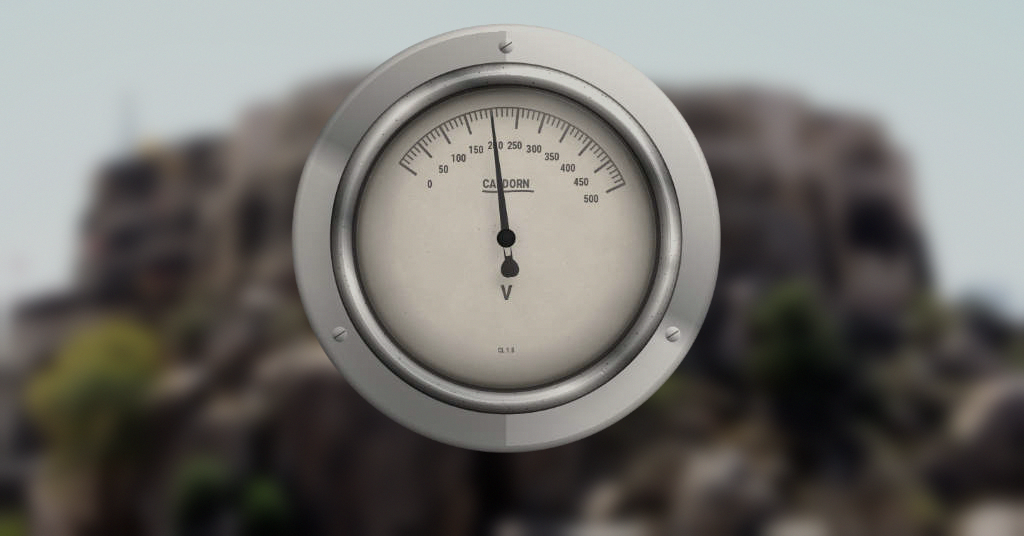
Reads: 200 V
